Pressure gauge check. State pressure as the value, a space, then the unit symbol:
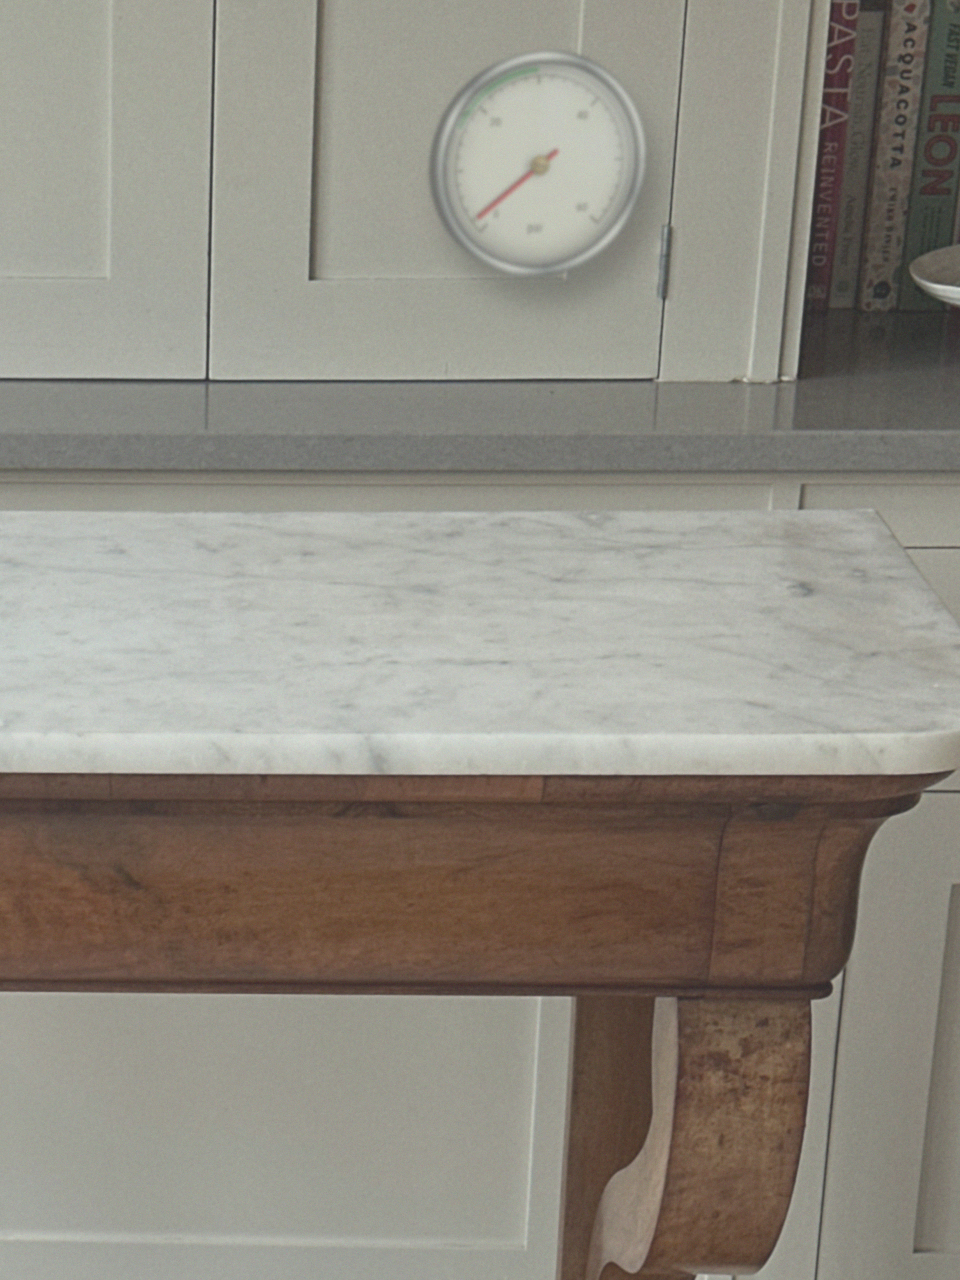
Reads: 2 psi
